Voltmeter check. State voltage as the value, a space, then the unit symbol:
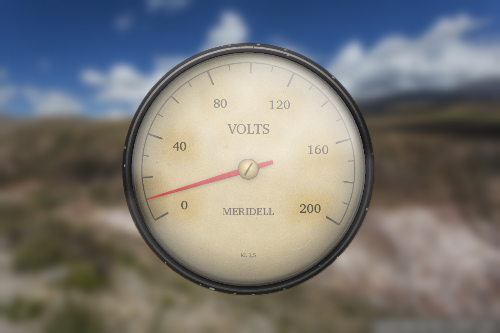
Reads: 10 V
